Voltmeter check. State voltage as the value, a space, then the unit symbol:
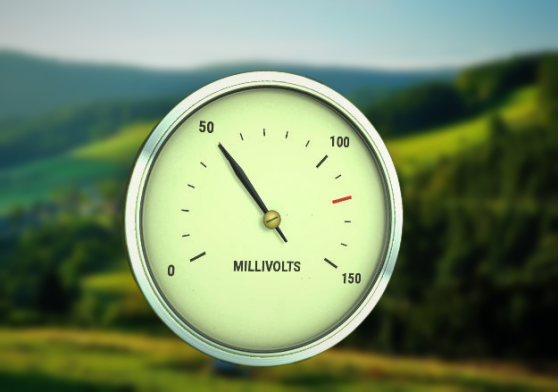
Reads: 50 mV
